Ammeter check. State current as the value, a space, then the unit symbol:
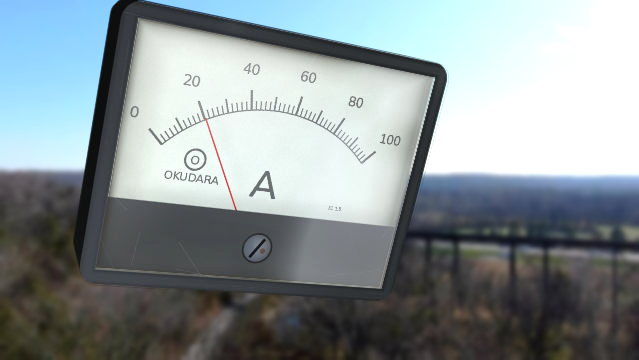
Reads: 20 A
